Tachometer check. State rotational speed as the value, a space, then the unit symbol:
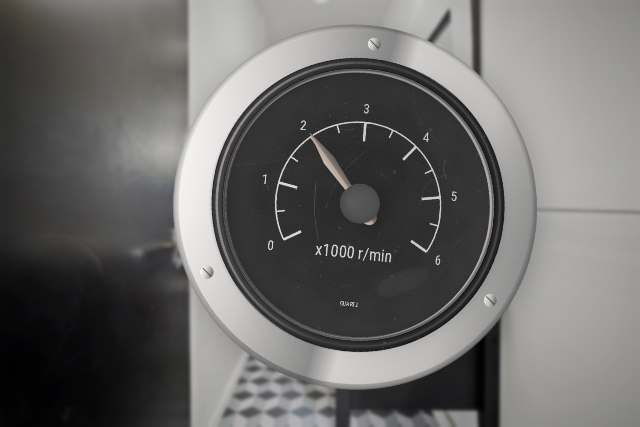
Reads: 2000 rpm
